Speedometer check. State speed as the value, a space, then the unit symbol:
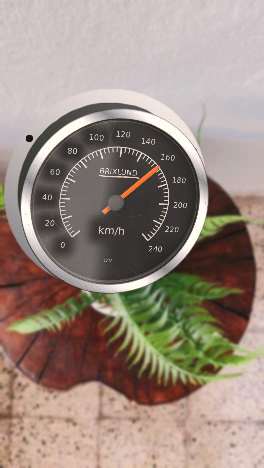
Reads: 160 km/h
